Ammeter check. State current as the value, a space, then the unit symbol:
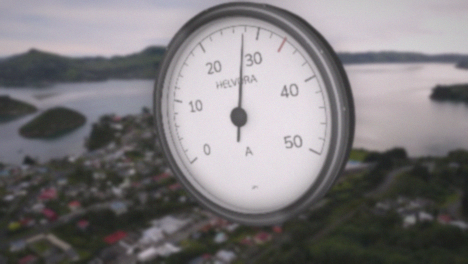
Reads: 28 A
